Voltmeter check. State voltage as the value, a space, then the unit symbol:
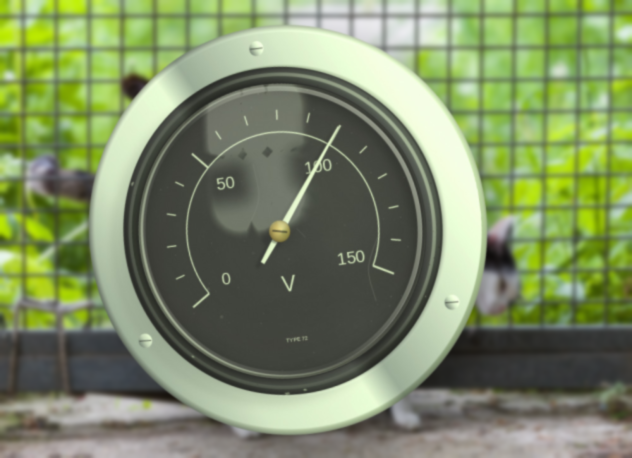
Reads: 100 V
